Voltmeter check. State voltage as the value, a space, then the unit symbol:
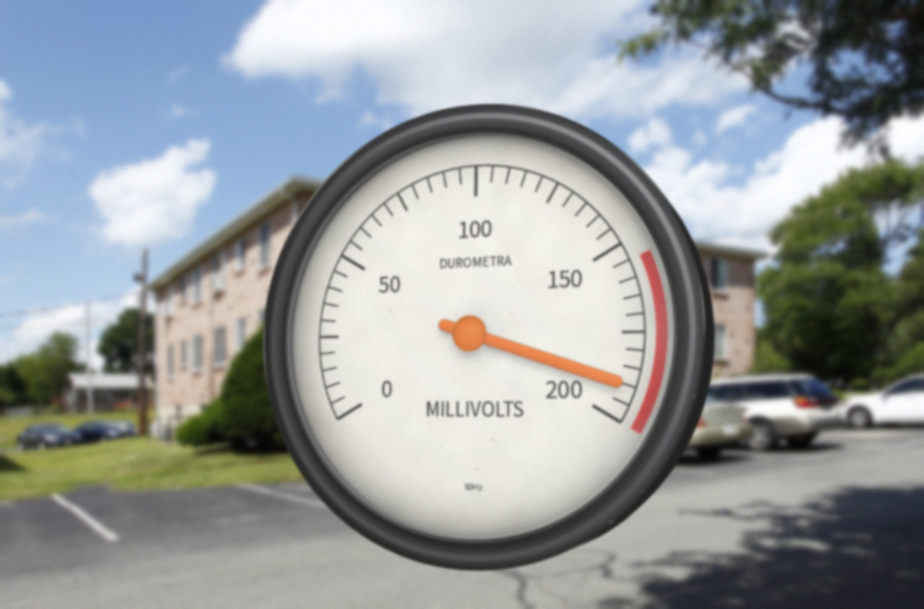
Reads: 190 mV
